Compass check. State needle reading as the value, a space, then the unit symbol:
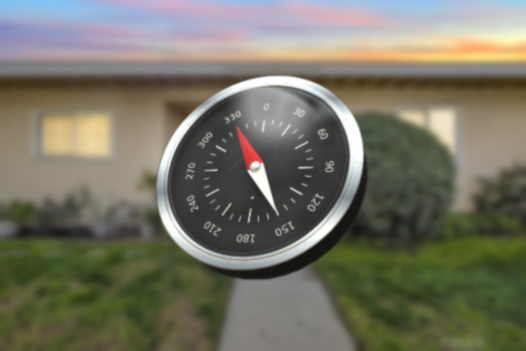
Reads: 330 °
